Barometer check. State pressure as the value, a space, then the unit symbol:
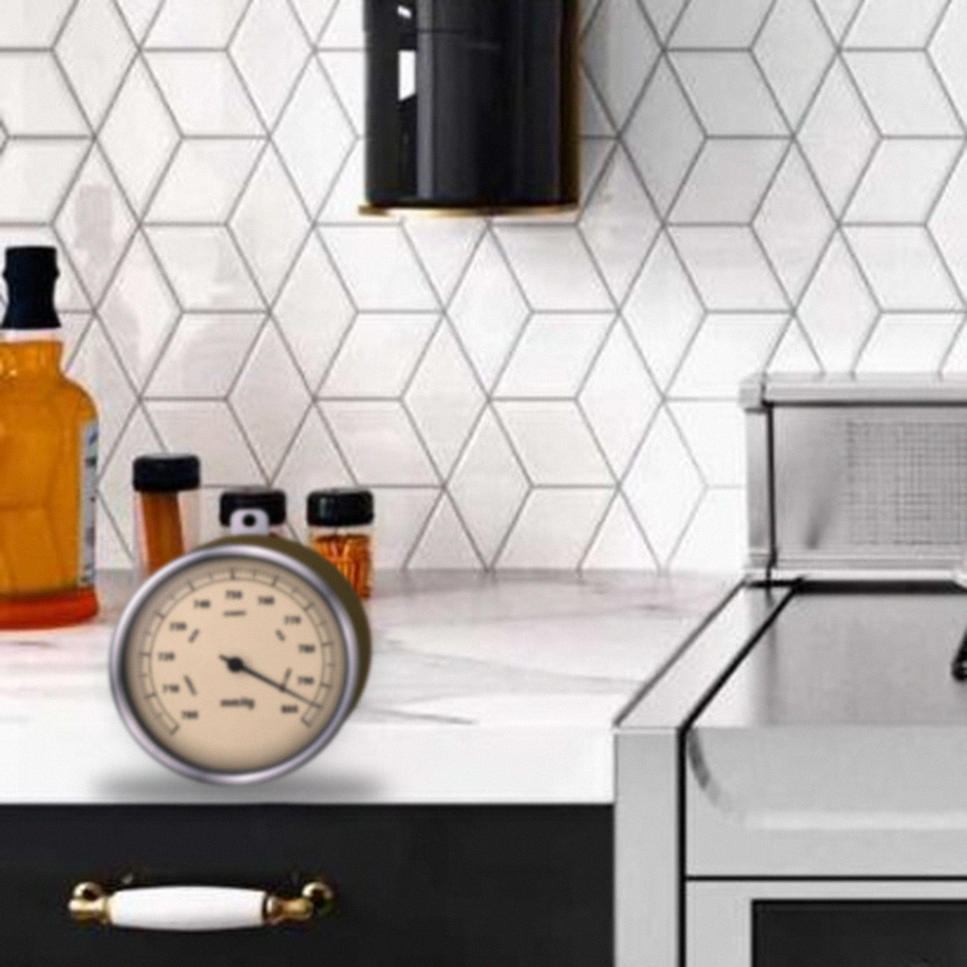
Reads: 795 mmHg
